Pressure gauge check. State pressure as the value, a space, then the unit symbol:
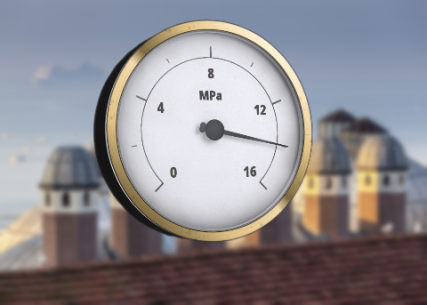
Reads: 14 MPa
